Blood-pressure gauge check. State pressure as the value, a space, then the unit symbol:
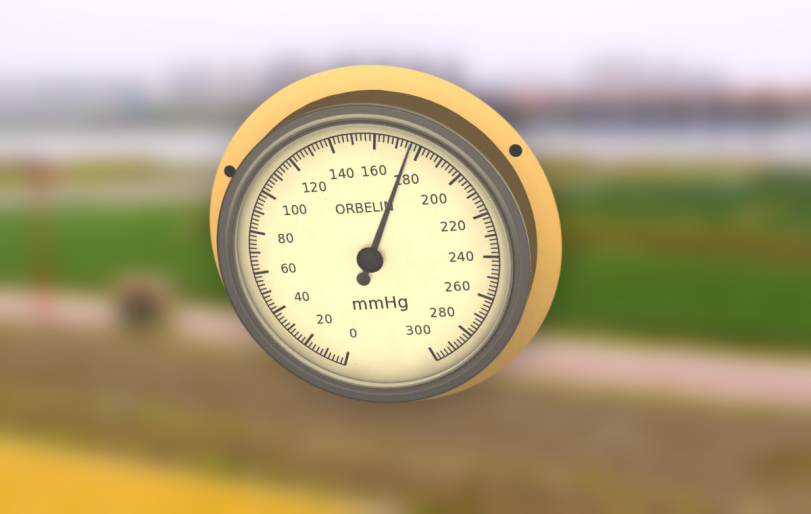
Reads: 176 mmHg
